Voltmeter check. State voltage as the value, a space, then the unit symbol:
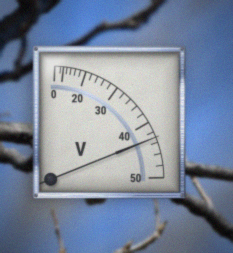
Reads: 43 V
